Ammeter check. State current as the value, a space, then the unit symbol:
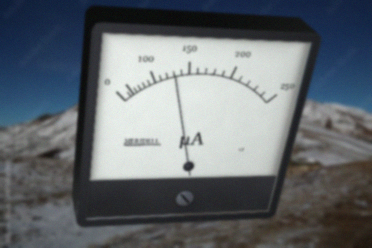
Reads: 130 µA
